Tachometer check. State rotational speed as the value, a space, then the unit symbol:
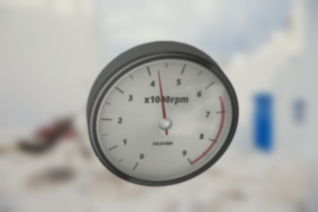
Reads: 4250 rpm
